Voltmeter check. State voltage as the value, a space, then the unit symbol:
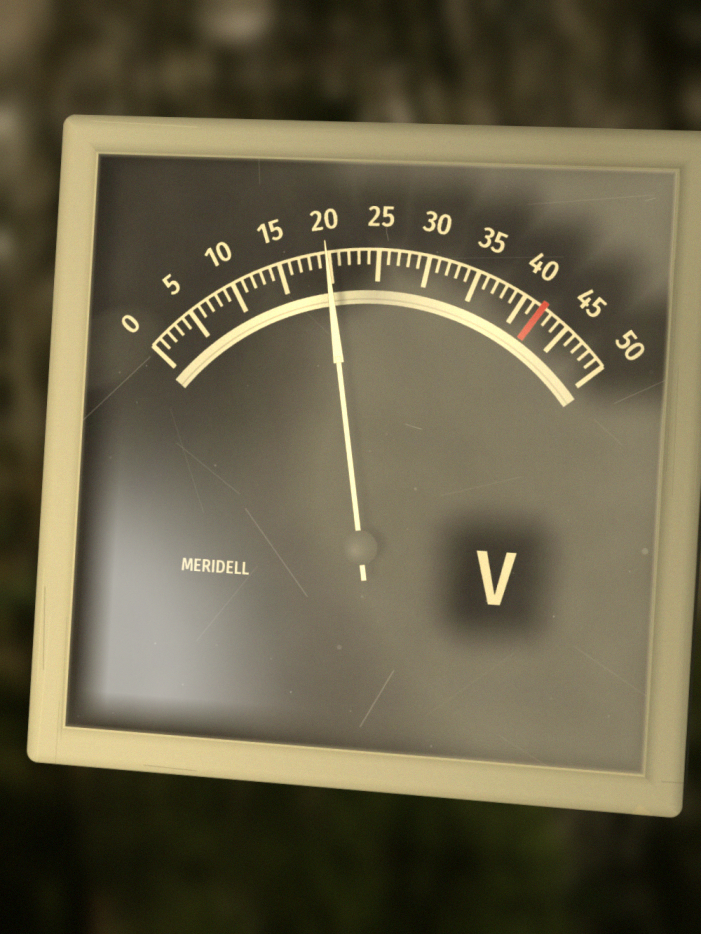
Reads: 20 V
